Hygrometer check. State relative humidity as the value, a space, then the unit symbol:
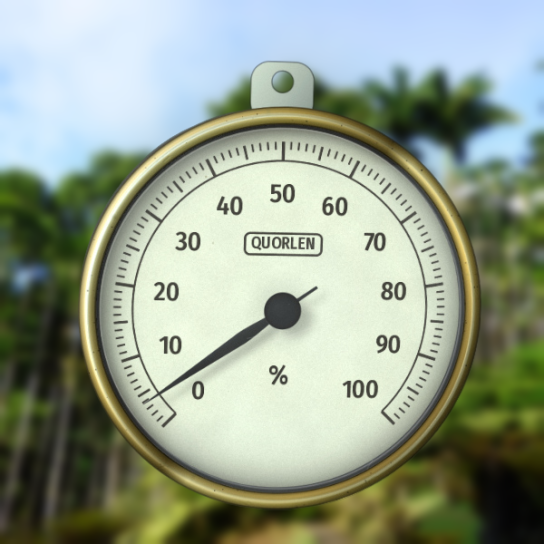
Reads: 4 %
